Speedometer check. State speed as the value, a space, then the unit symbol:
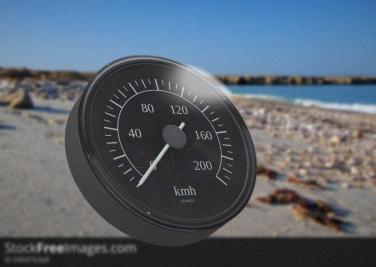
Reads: 0 km/h
